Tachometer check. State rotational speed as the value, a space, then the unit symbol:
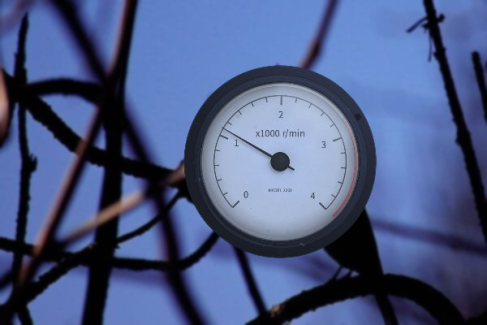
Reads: 1100 rpm
